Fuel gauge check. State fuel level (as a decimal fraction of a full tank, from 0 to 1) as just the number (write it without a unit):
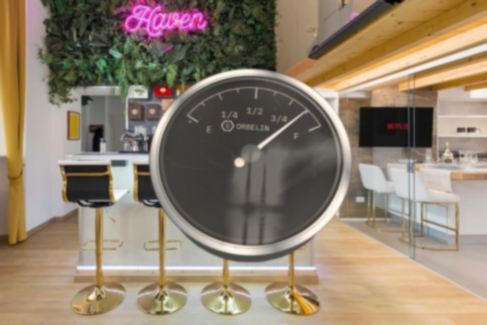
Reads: 0.875
